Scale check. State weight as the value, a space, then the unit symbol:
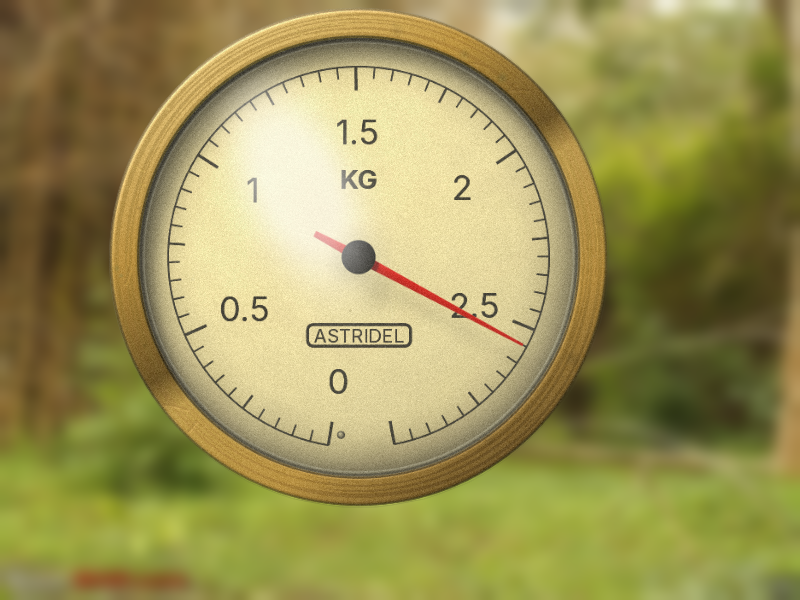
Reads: 2.55 kg
